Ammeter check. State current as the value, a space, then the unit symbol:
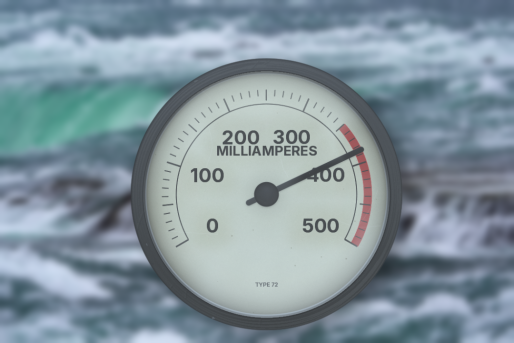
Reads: 385 mA
